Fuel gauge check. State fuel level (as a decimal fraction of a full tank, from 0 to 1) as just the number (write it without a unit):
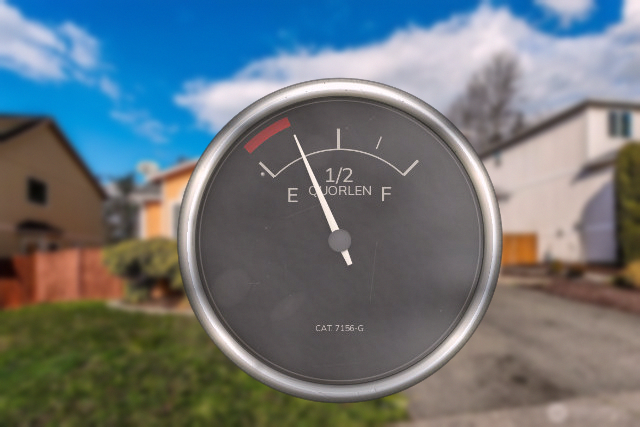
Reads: 0.25
